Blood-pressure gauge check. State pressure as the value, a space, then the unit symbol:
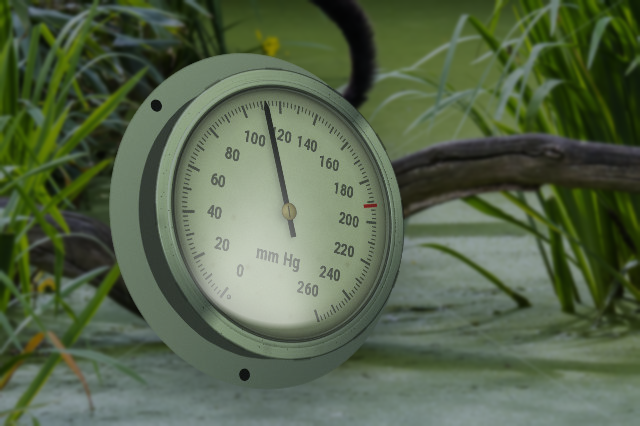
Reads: 110 mmHg
